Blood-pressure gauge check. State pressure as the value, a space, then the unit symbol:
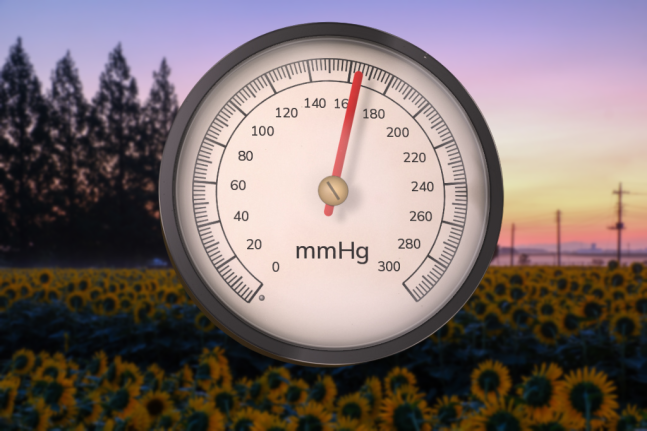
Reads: 164 mmHg
